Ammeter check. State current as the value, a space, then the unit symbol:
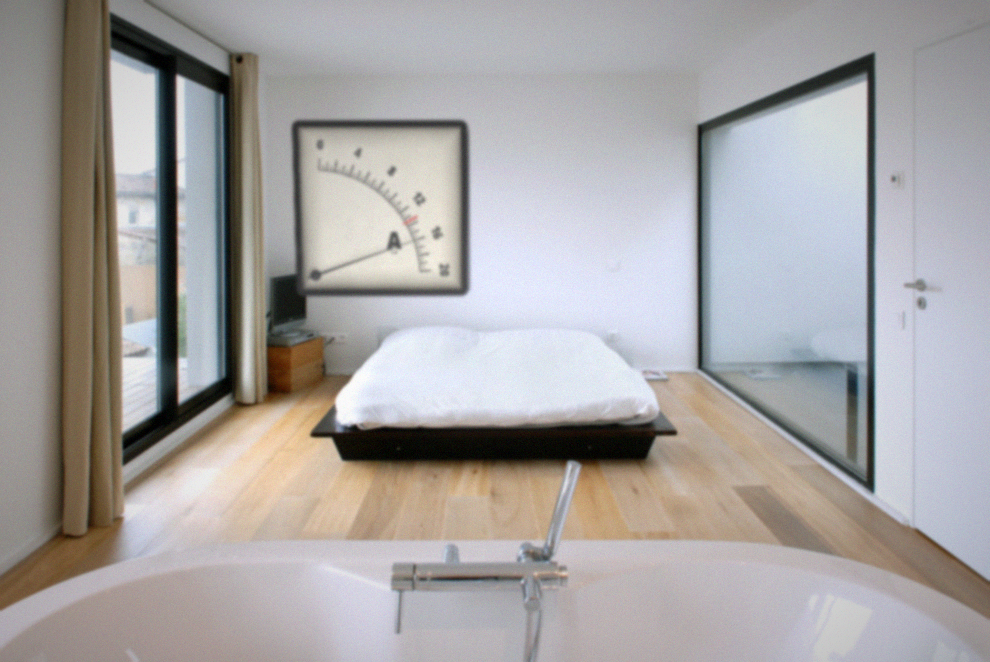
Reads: 16 A
